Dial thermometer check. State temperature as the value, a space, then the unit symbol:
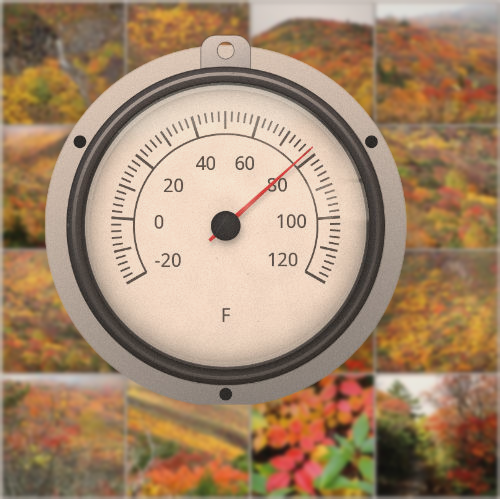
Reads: 78 °F
